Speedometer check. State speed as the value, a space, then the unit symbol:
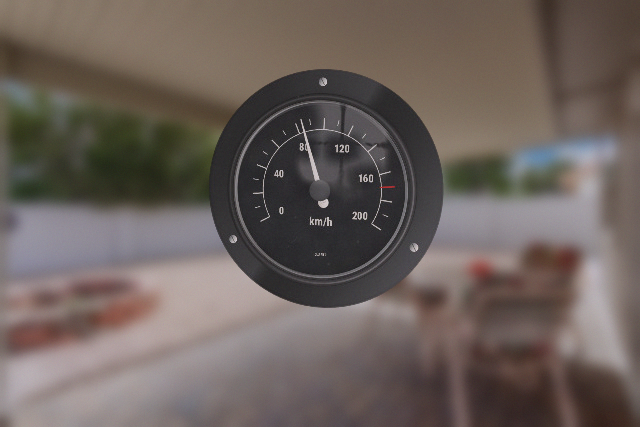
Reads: 85 km/h
